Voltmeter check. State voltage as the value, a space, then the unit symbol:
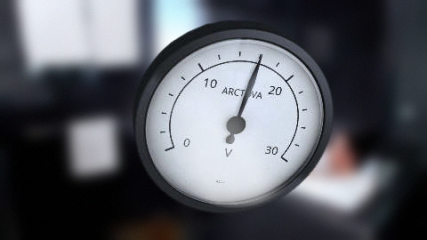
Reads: 16 V
